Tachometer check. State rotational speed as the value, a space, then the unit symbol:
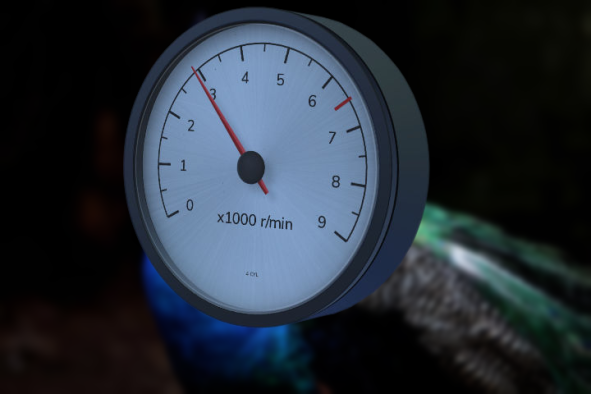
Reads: 3000 rpm
